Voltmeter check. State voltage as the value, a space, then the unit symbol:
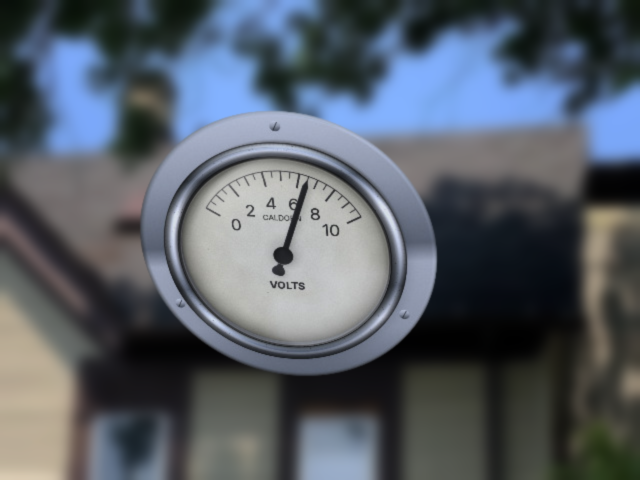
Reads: 6.5 V
